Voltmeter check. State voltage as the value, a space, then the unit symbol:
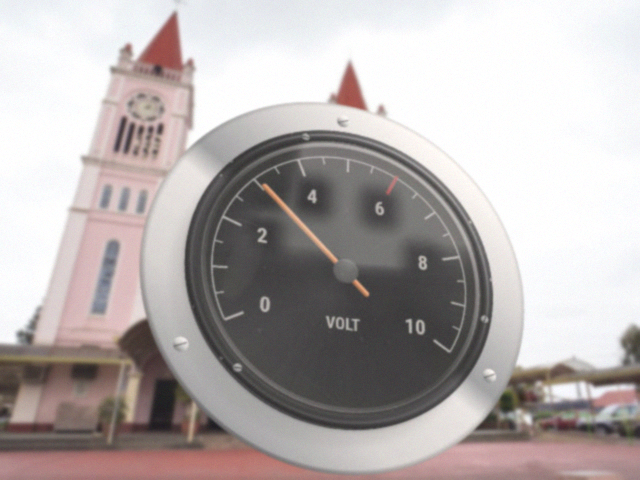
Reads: 3 V
